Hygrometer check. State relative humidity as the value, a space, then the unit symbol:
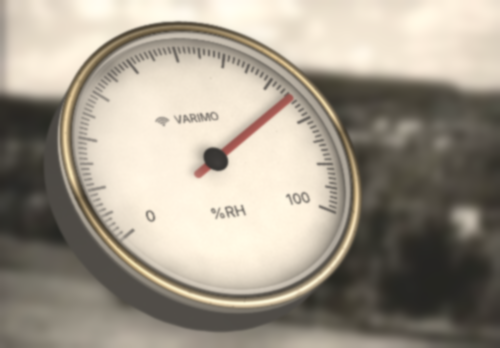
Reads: 75 %
